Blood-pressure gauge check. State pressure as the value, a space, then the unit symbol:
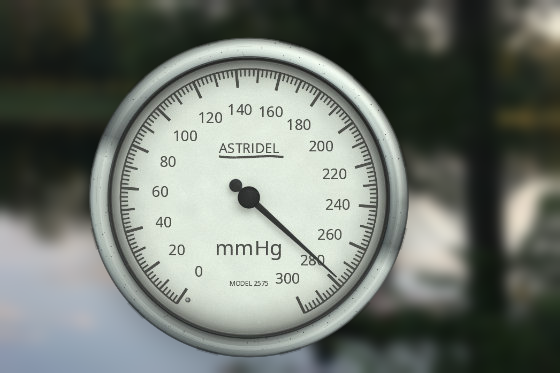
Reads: 278 mmHg
